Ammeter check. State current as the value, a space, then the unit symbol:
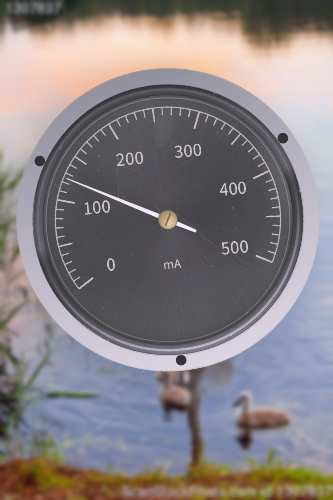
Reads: 125 mA
